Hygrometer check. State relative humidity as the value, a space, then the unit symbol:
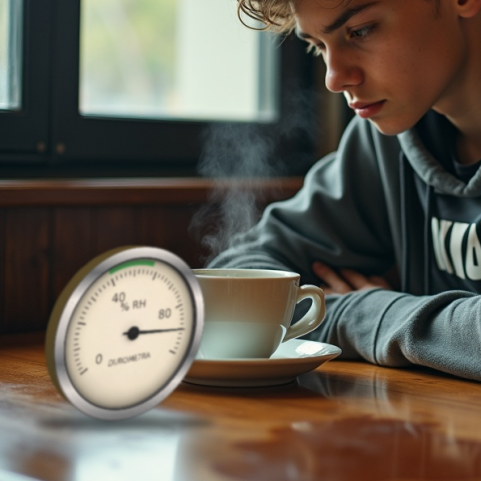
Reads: 90 %
